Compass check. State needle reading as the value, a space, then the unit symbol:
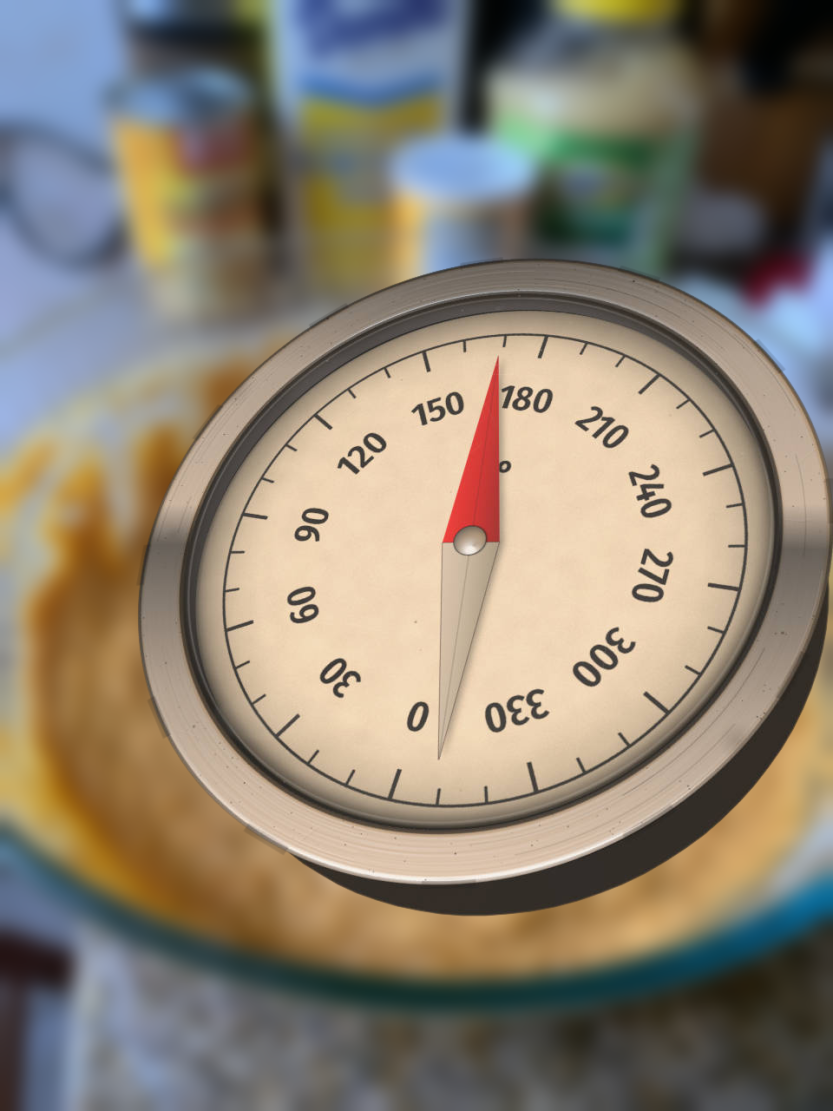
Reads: 170 °
